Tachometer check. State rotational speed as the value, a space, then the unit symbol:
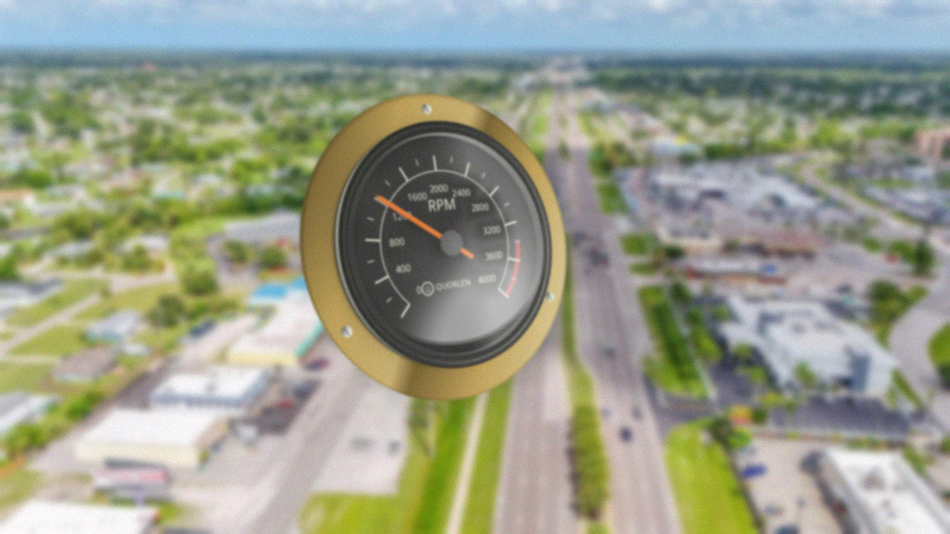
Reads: 1200 rpm
